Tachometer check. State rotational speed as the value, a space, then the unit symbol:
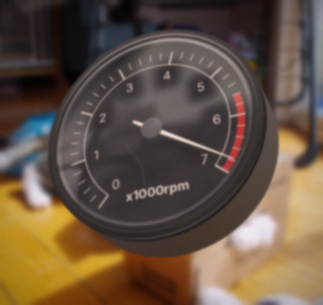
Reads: 6800 rpm
